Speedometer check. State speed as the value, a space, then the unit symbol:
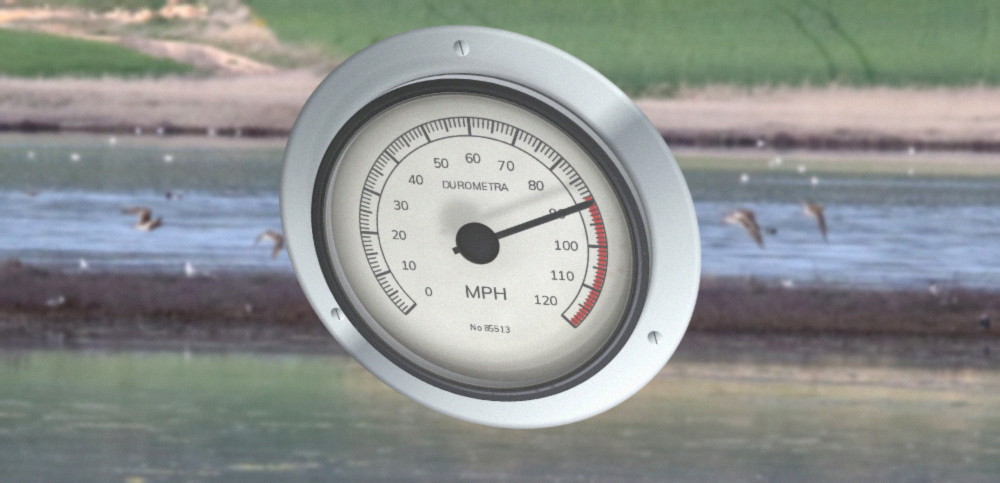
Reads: 90 mph
